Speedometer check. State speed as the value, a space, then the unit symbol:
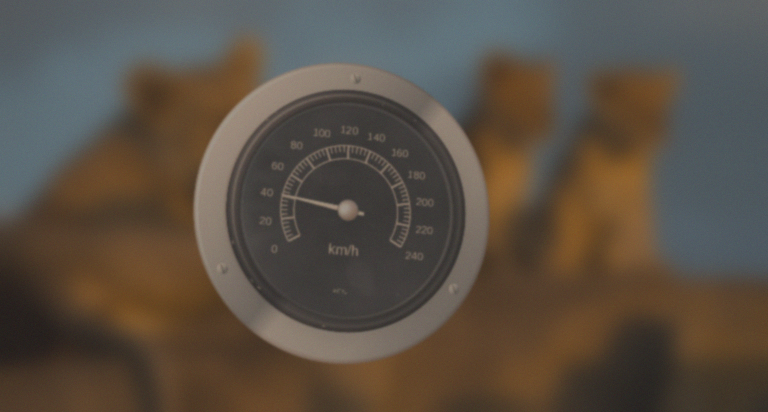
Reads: 40 km/h
